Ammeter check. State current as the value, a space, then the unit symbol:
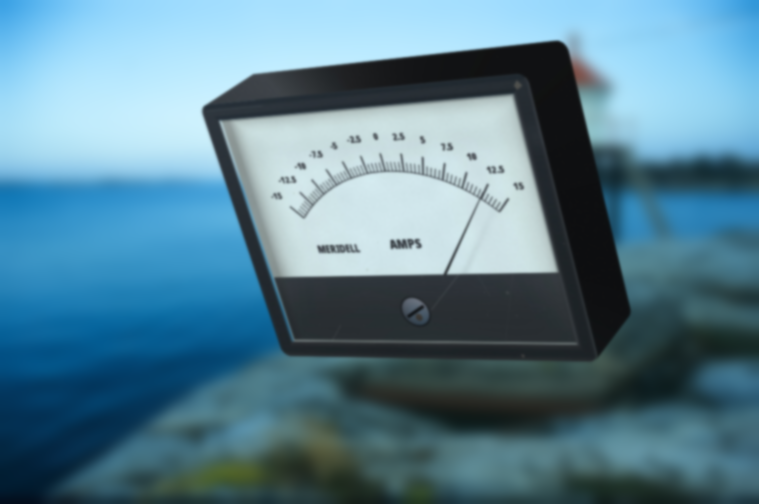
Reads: 12.5 A
